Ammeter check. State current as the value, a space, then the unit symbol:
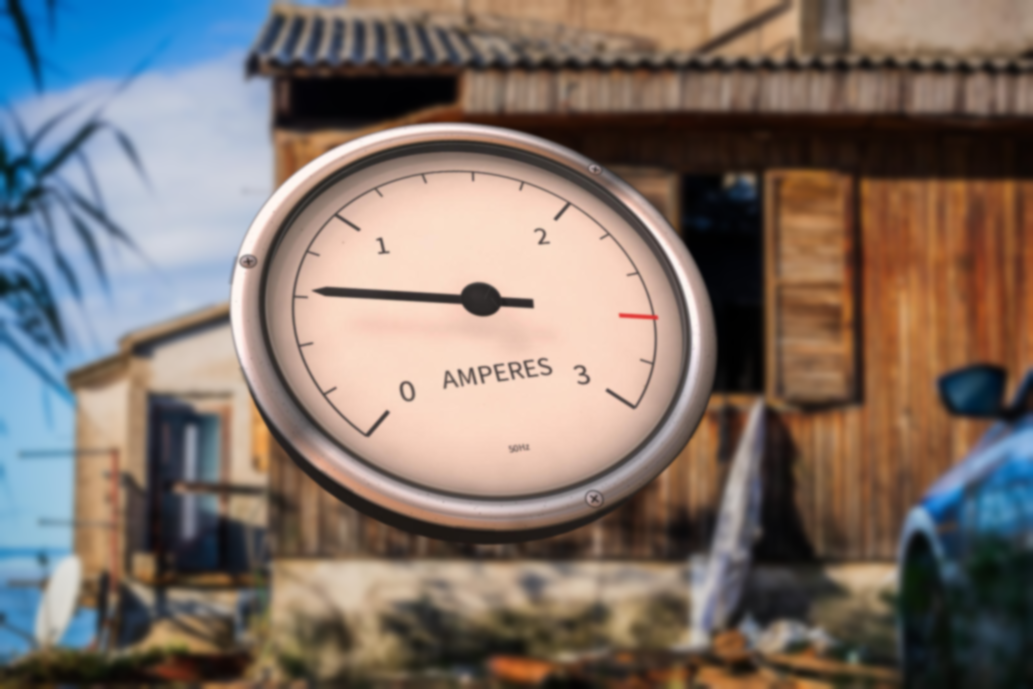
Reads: 0.6 A
